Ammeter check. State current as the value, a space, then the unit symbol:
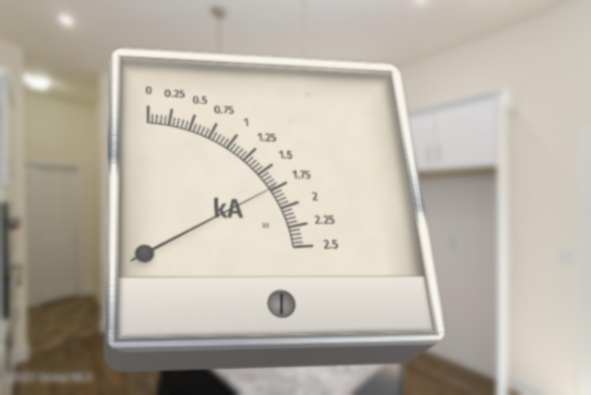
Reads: 1.75 kA
